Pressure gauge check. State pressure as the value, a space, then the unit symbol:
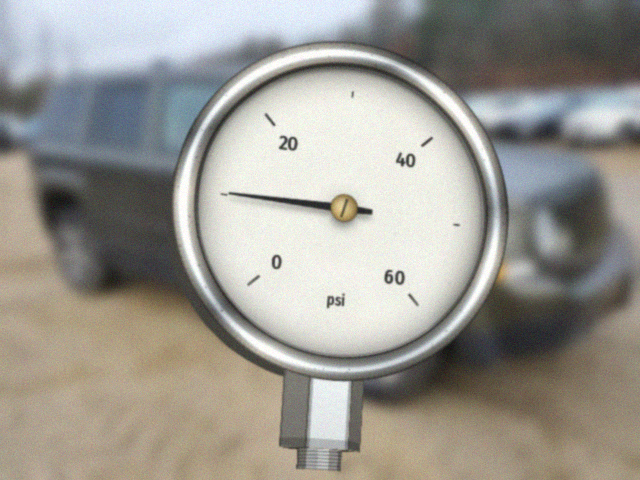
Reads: 10 psi
